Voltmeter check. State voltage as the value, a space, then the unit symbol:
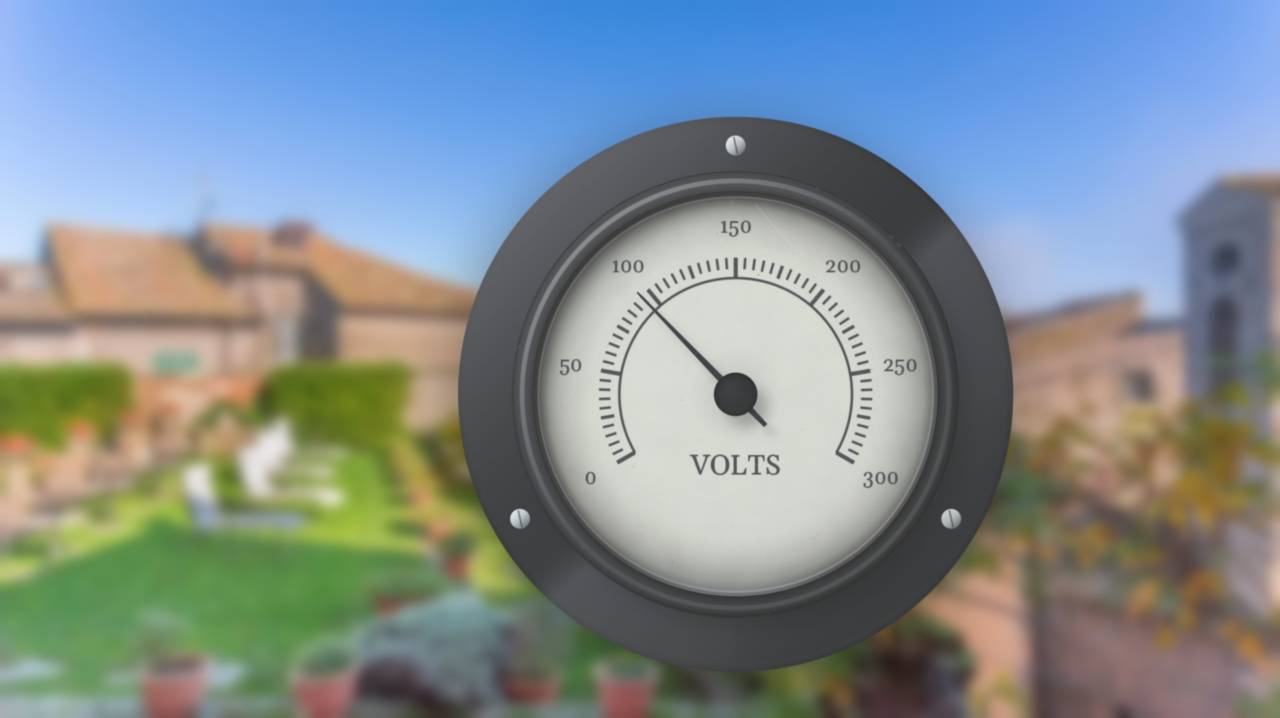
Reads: 95 V
